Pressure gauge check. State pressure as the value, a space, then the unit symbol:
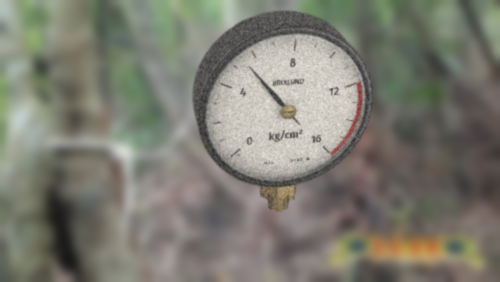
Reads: 5.5 kg/cm²
